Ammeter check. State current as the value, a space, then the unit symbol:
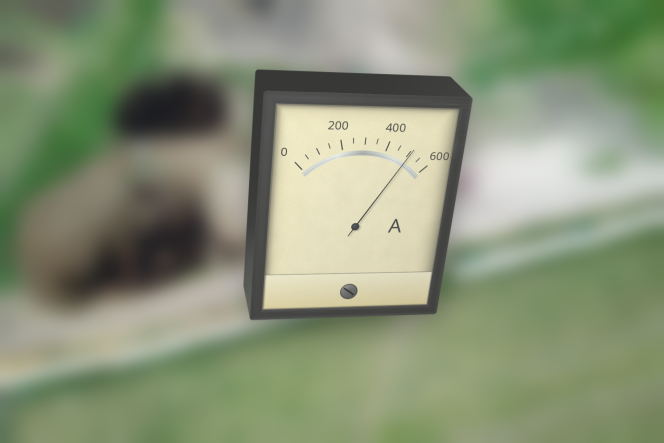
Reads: 500 A
